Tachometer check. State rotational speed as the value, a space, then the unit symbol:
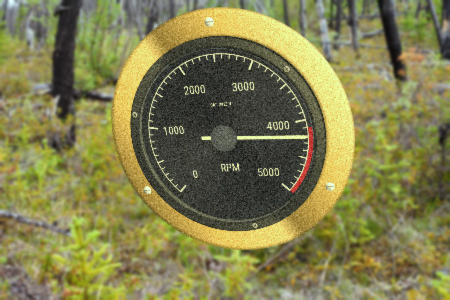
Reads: 4200 rpm
